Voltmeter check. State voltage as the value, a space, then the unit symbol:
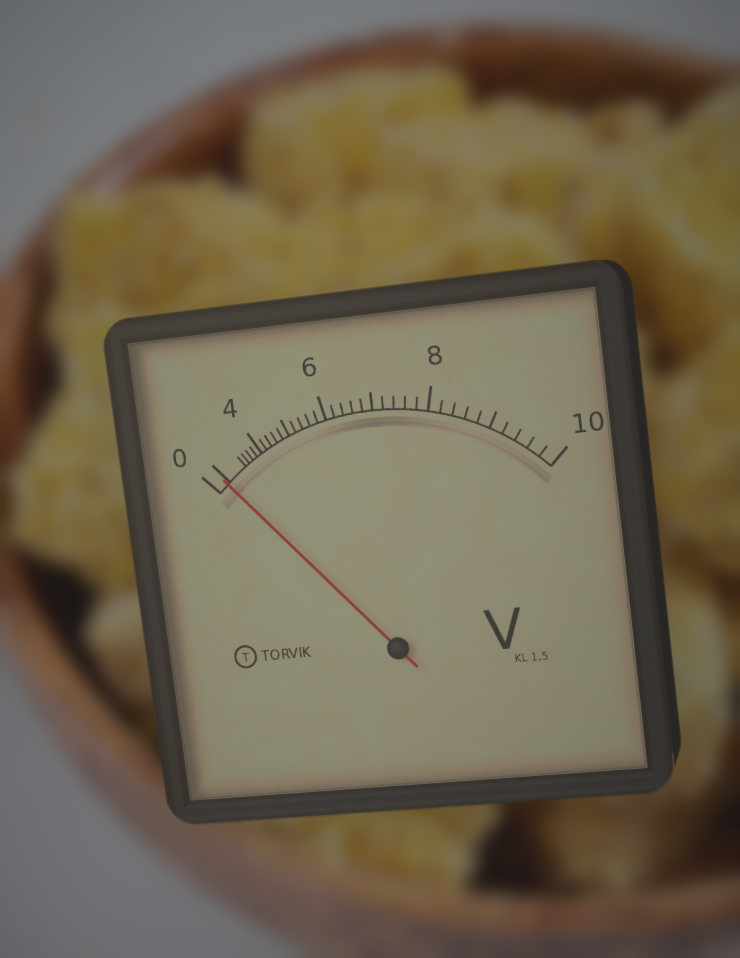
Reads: 2 V
